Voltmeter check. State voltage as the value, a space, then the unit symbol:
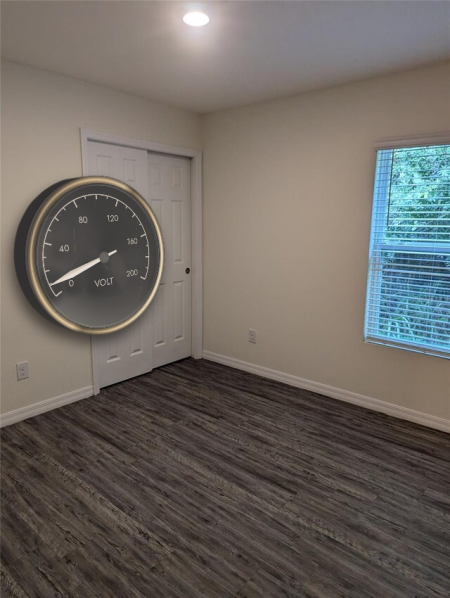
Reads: 10 V
